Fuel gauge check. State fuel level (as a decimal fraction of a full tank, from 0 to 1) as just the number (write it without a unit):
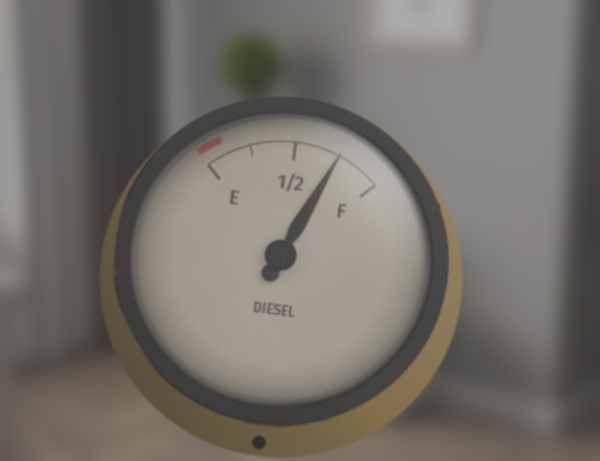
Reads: 0.75
